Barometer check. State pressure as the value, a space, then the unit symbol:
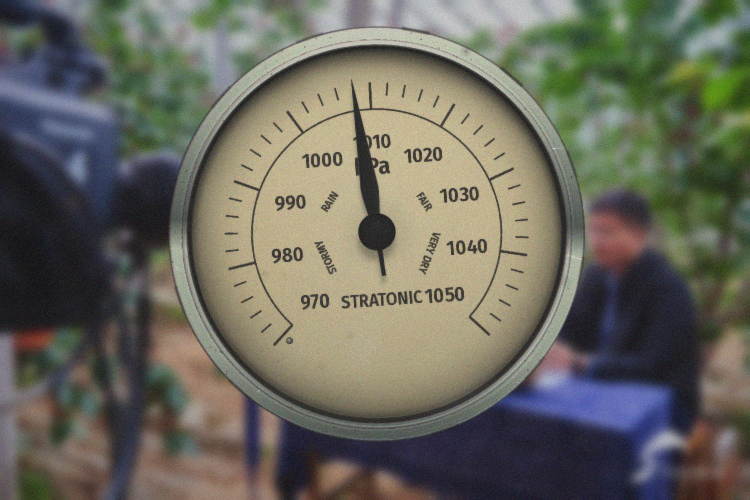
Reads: 1008 hPa
